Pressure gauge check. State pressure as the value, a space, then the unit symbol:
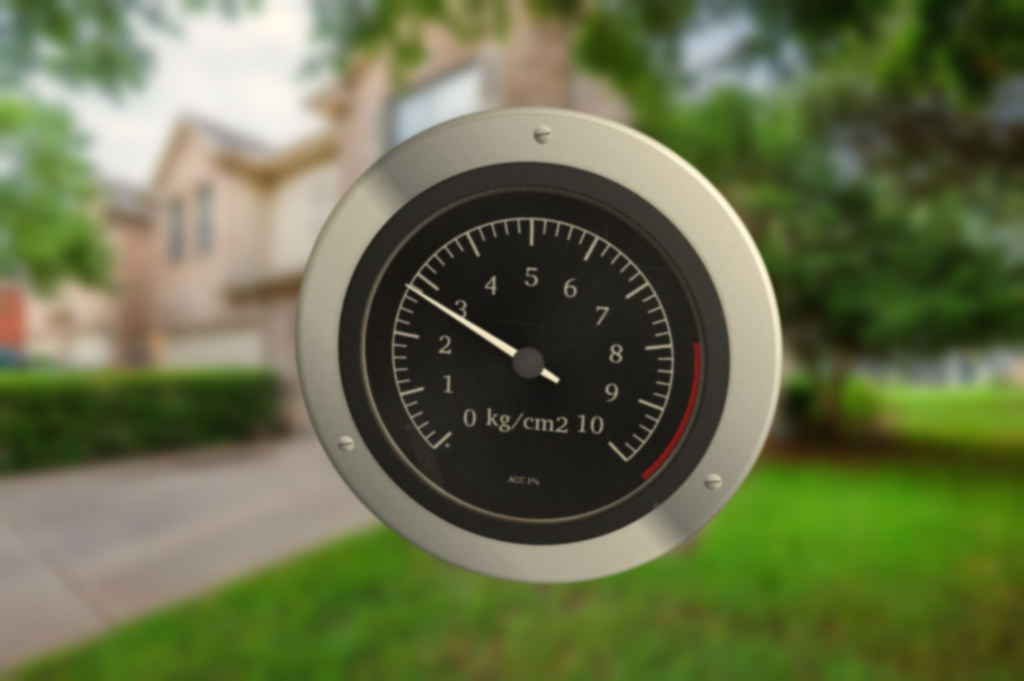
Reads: 2.8 kg/cm²
